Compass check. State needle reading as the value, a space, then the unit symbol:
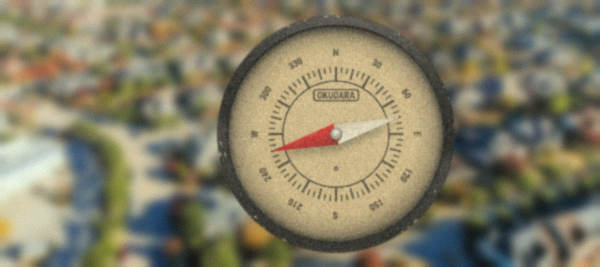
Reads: 255 °
